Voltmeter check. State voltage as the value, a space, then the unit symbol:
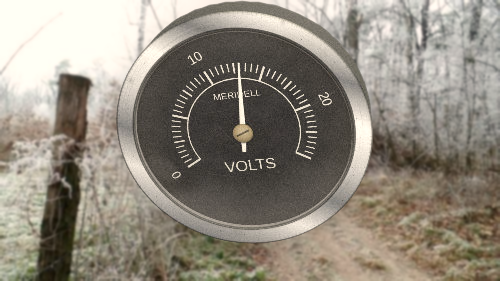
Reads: 13 V
